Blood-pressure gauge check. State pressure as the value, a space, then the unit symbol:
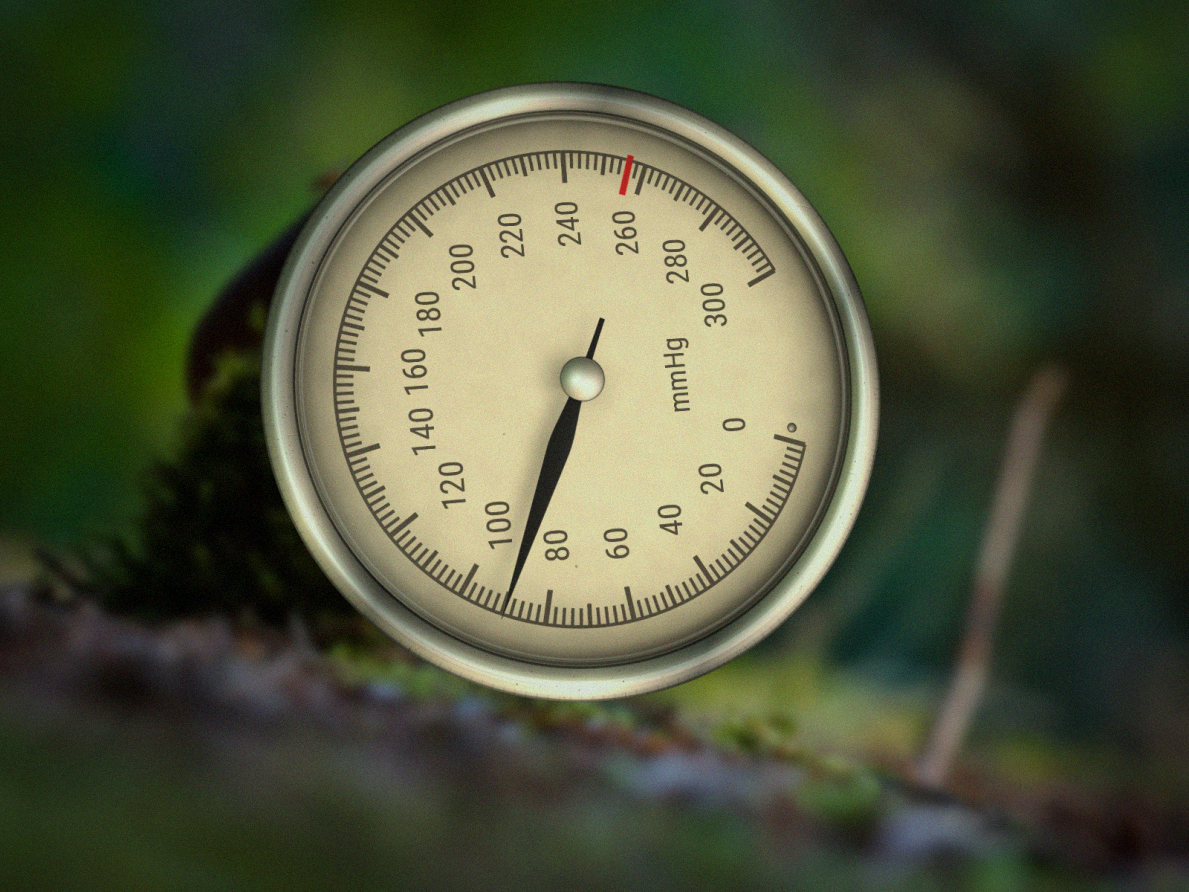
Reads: 90 mmHg
